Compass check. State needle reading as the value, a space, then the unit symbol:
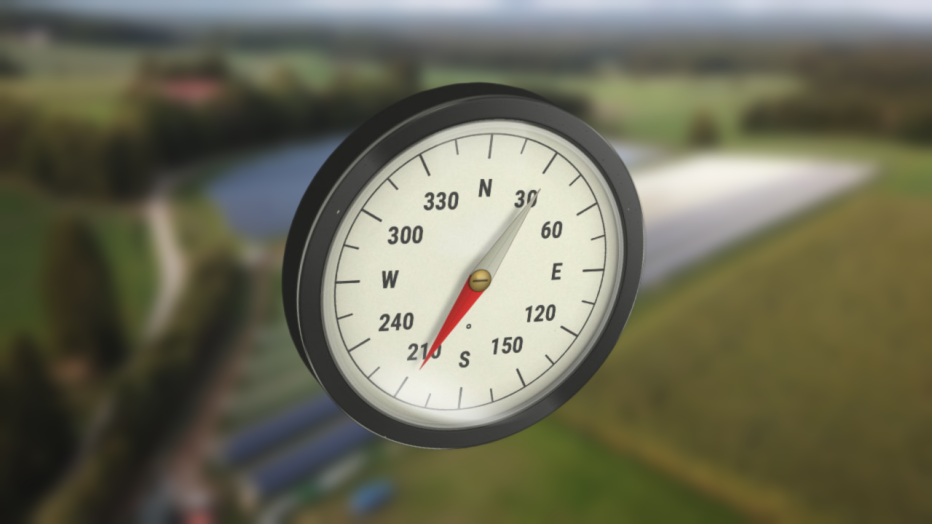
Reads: 210 °
